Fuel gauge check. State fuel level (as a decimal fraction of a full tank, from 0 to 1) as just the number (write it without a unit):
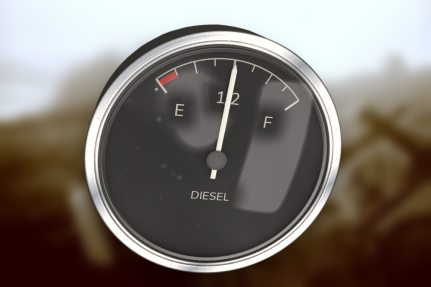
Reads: 0.5
